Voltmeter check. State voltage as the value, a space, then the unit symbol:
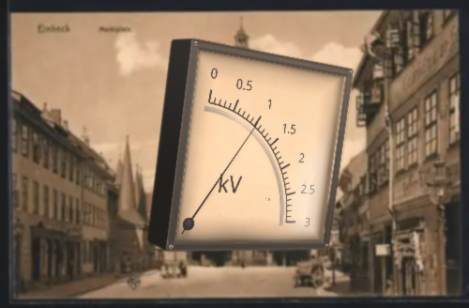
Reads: 1 kV
